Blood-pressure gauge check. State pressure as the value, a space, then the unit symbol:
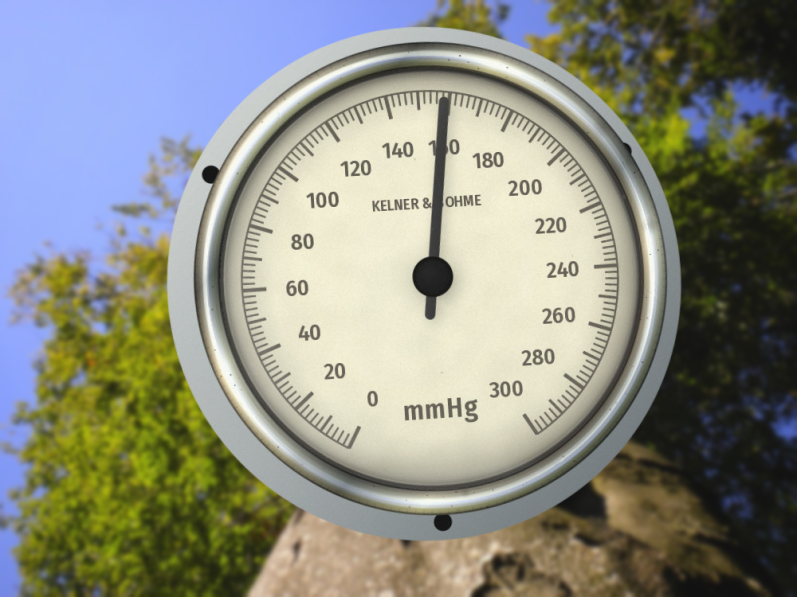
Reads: 158 mmHg
